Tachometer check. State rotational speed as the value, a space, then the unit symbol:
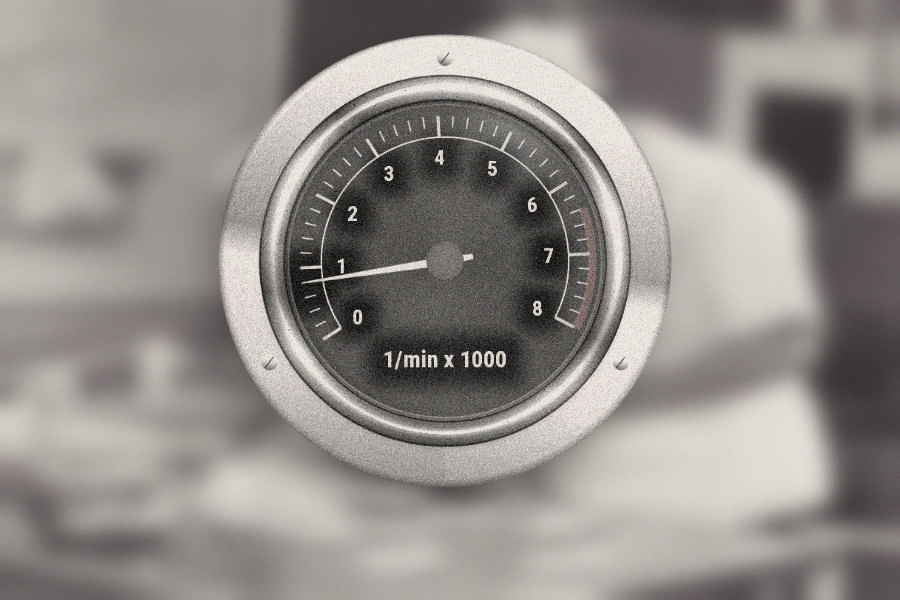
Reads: 800 rpm
